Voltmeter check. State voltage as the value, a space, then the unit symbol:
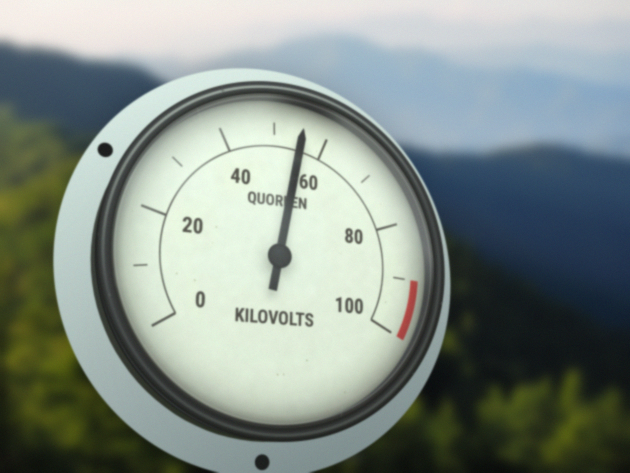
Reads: 55 kV
